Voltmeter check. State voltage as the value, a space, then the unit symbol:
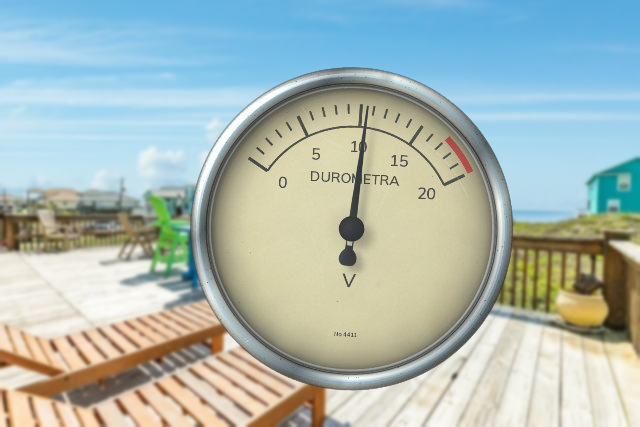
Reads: 10.5 V
